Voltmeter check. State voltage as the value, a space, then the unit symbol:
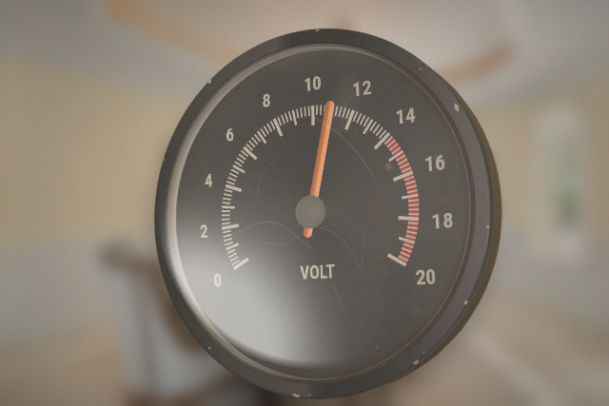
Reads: 11 V
